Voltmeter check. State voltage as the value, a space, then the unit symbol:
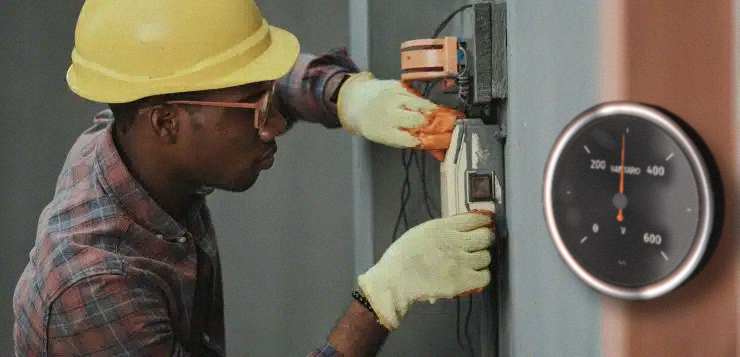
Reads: 300 V
